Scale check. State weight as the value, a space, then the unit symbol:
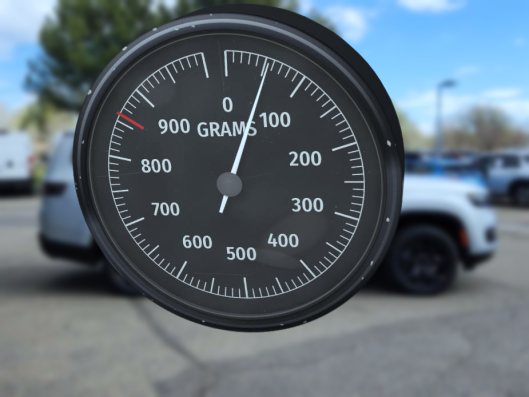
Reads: 55 g
